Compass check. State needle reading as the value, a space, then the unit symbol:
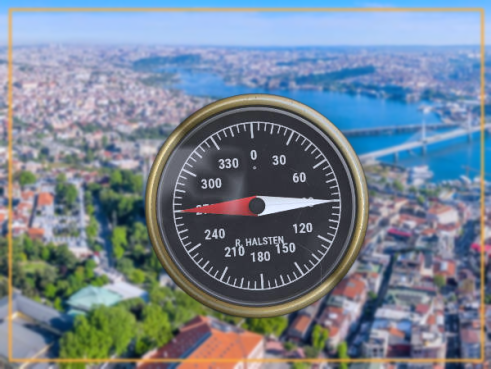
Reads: 270 °
